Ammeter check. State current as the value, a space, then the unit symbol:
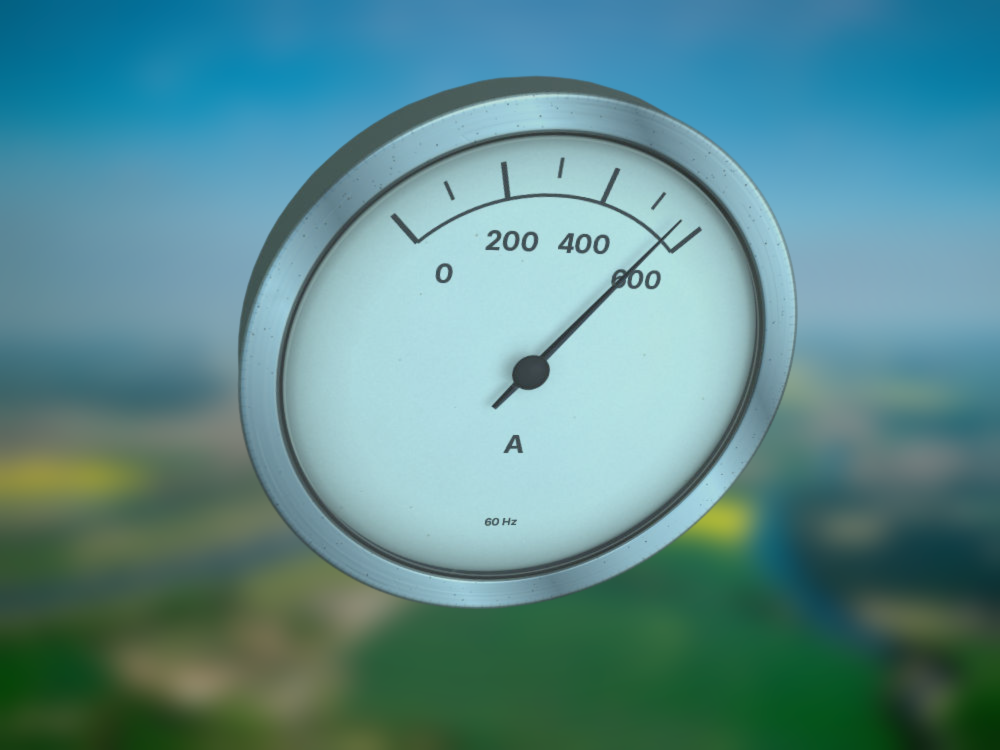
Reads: 550 A
